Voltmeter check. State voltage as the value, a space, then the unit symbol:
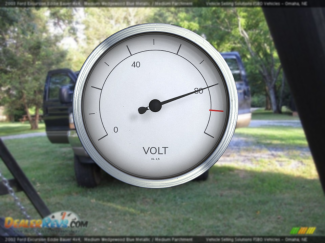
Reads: 80 V
